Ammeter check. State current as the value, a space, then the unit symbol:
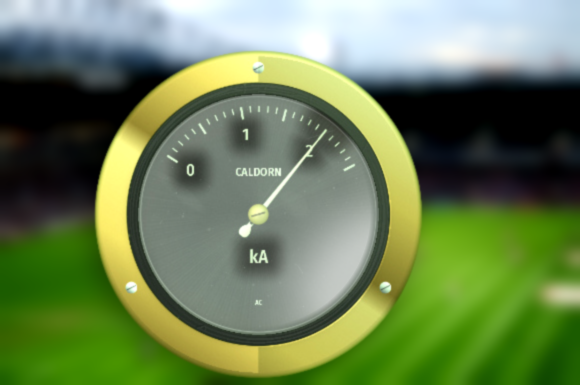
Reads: 2 kA
